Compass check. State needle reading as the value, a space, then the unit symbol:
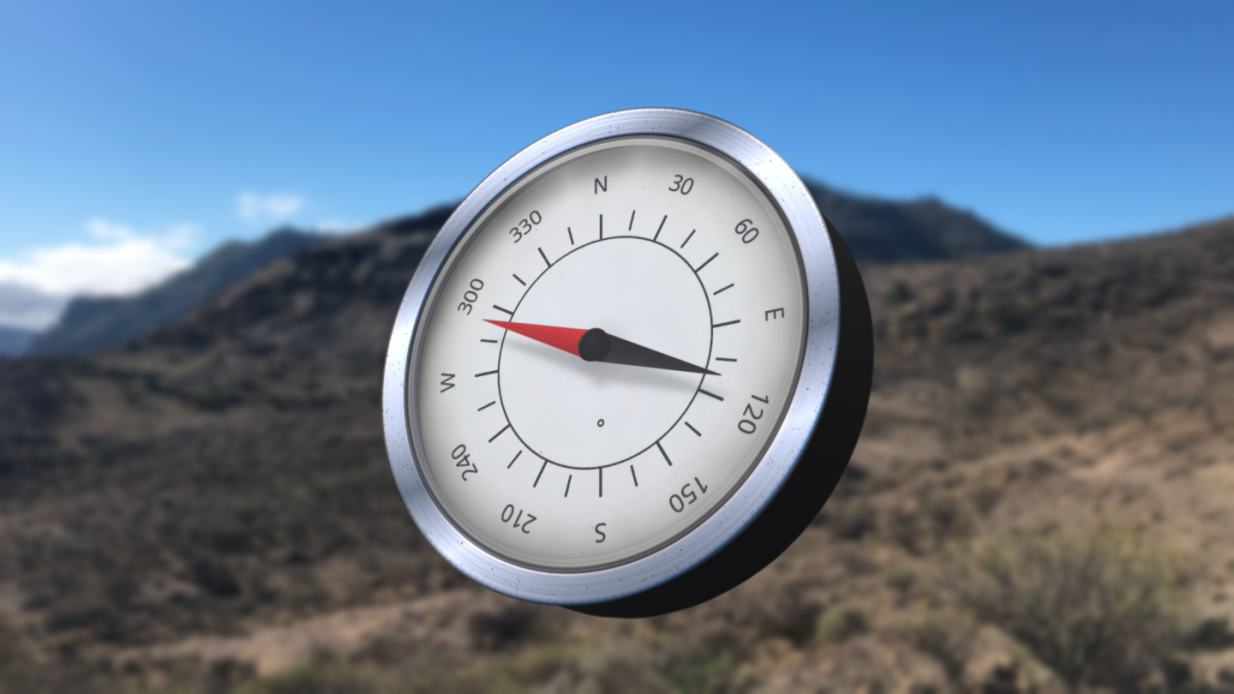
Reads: 292.5 °
